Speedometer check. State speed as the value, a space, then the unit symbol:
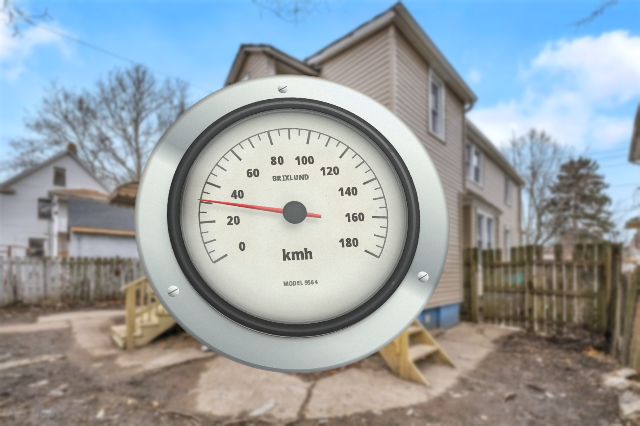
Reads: 30 km/h
